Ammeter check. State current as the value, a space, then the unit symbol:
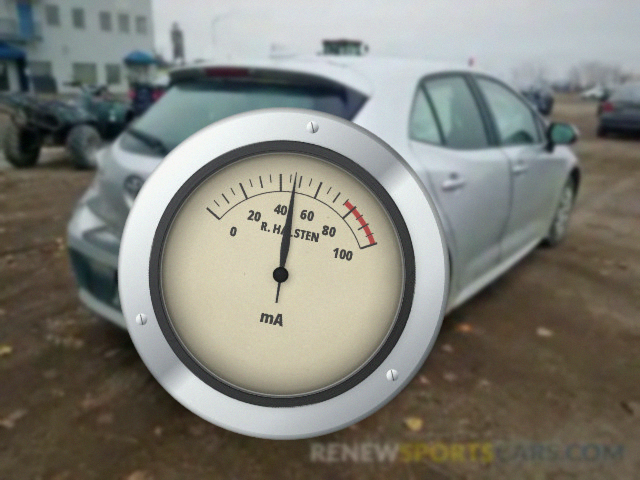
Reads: 47.5 mA
